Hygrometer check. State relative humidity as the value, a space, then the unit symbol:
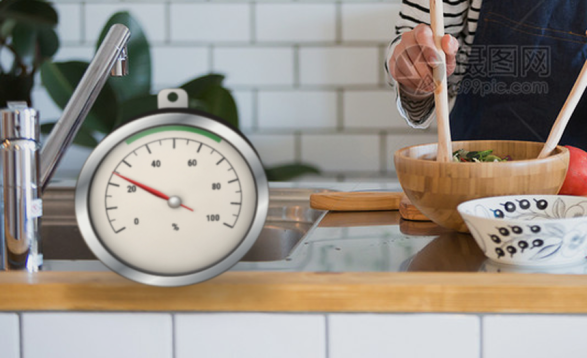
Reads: 25 %
